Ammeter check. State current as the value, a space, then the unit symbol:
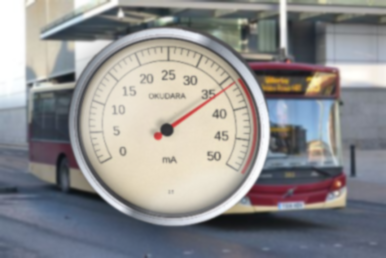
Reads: 36 mA
